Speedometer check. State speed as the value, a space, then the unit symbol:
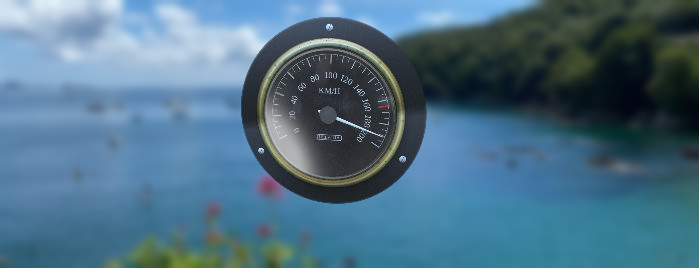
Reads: 190 km/h
